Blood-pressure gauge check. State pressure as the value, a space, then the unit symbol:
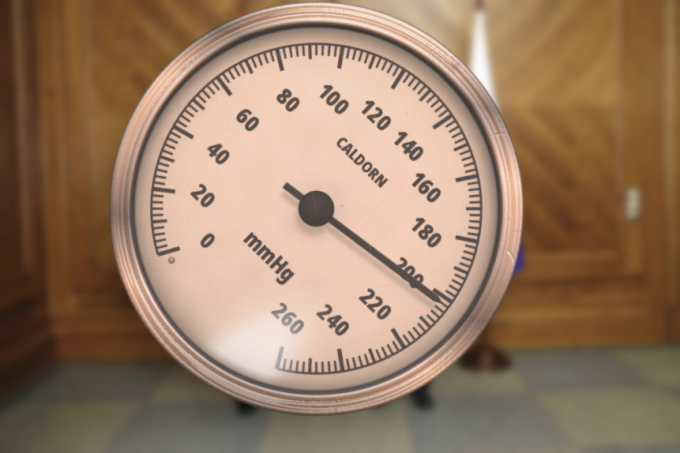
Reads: 202 mmHg
